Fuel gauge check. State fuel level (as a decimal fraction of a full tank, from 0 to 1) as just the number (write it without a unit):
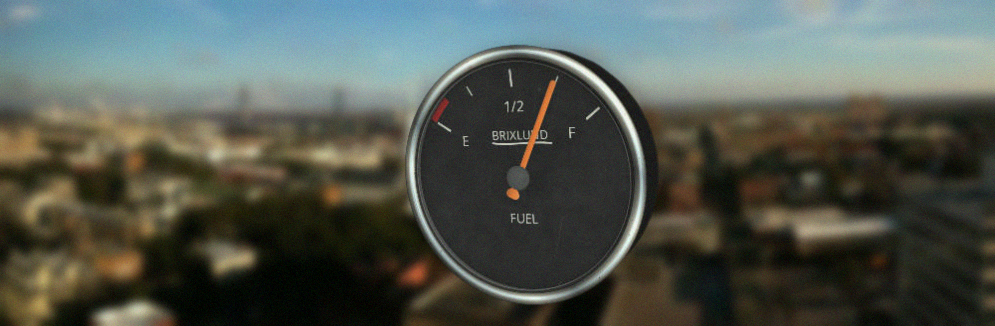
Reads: 0.75
